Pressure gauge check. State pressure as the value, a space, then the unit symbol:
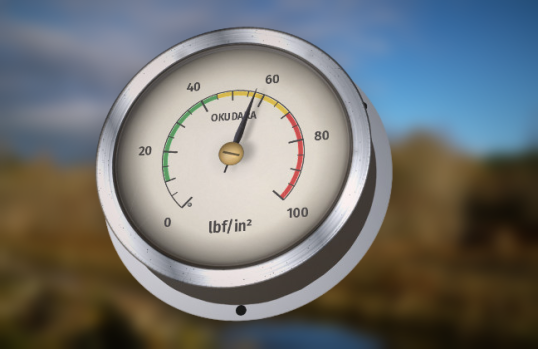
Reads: 57.5 psi
